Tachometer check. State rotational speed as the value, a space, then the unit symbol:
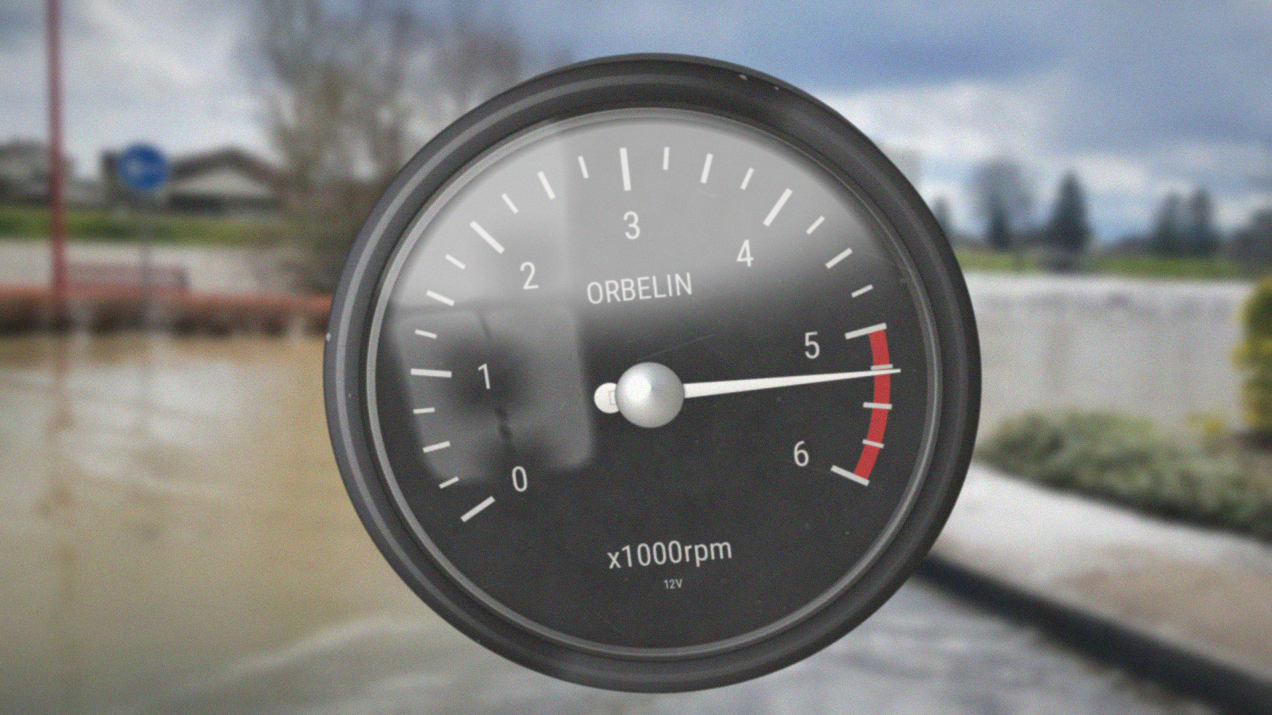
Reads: 5250 rpm
